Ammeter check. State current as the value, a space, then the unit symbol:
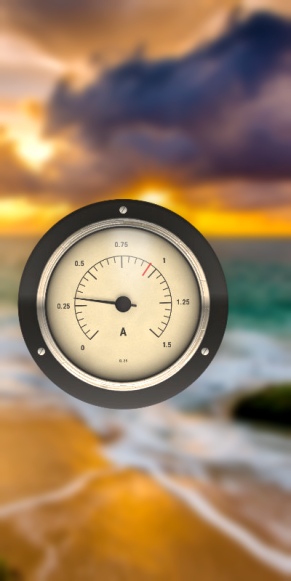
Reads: 0.3 A
